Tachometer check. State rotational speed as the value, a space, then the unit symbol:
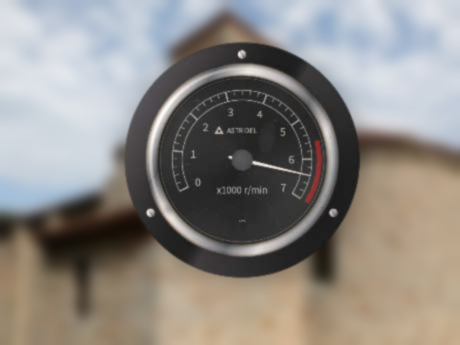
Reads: 6400 rpm
